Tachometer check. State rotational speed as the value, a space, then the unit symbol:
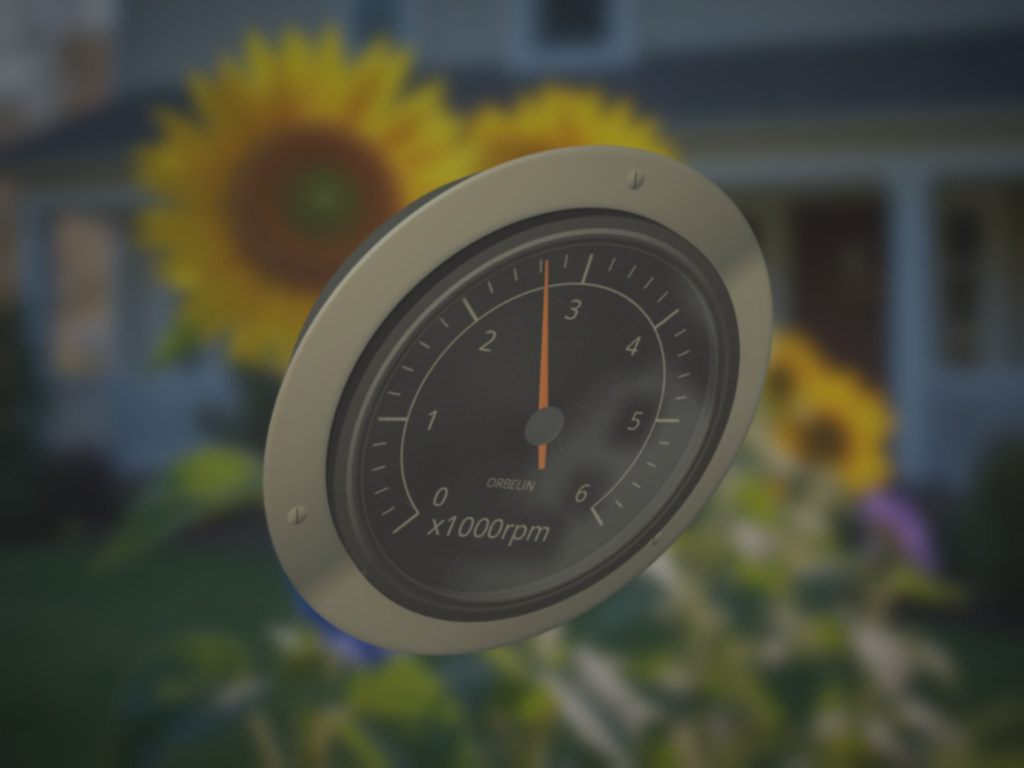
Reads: 2600 rpm
